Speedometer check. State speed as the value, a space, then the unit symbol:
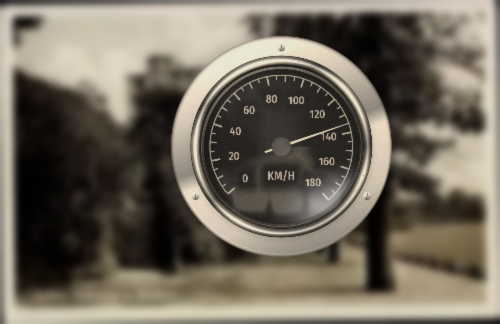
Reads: 135 km/h
